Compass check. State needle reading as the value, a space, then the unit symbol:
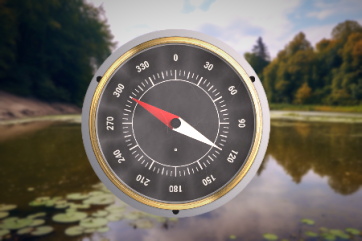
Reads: 300 °
